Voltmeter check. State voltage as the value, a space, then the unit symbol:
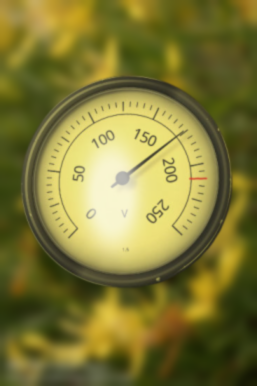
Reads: 175 V
